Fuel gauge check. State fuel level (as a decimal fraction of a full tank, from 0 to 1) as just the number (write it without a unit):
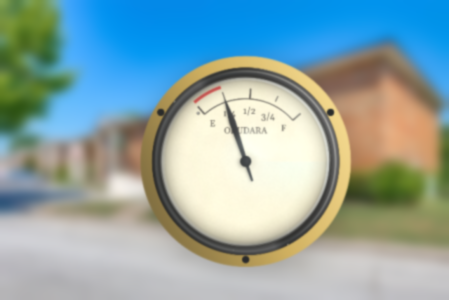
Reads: 0.25
